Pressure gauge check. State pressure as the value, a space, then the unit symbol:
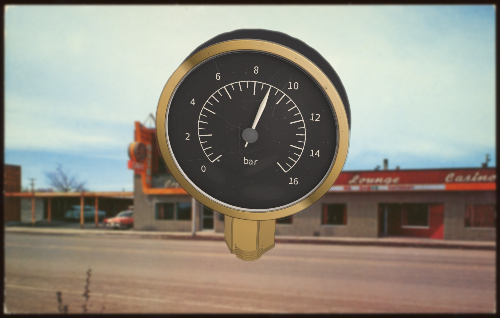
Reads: 9 bar
